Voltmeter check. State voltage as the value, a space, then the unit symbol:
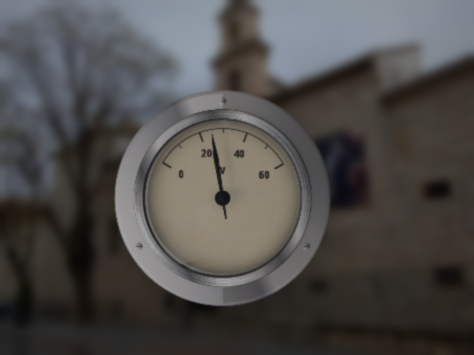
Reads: 25 V
